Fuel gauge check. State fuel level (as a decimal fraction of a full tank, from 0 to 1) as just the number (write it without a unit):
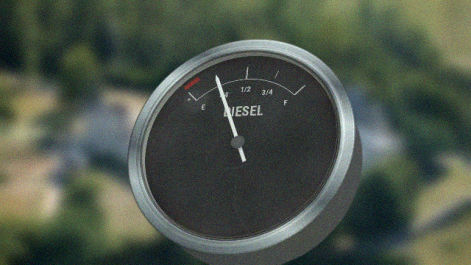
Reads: 0.25
